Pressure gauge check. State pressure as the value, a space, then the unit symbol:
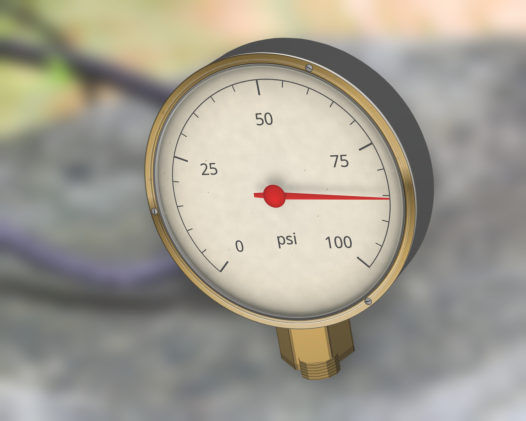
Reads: 85 psi
